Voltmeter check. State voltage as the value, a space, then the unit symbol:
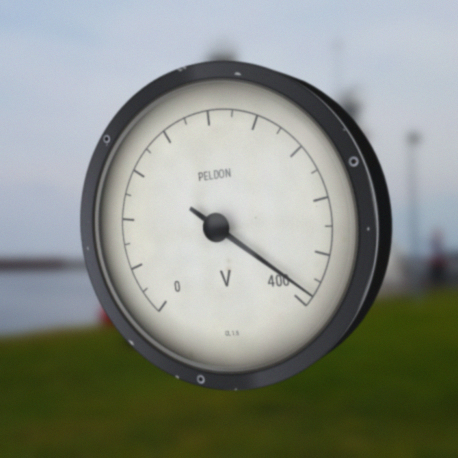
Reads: 390 V
